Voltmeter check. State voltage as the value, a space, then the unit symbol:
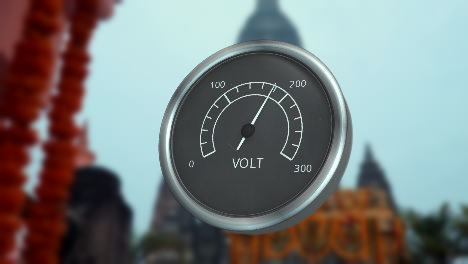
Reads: 180 V
